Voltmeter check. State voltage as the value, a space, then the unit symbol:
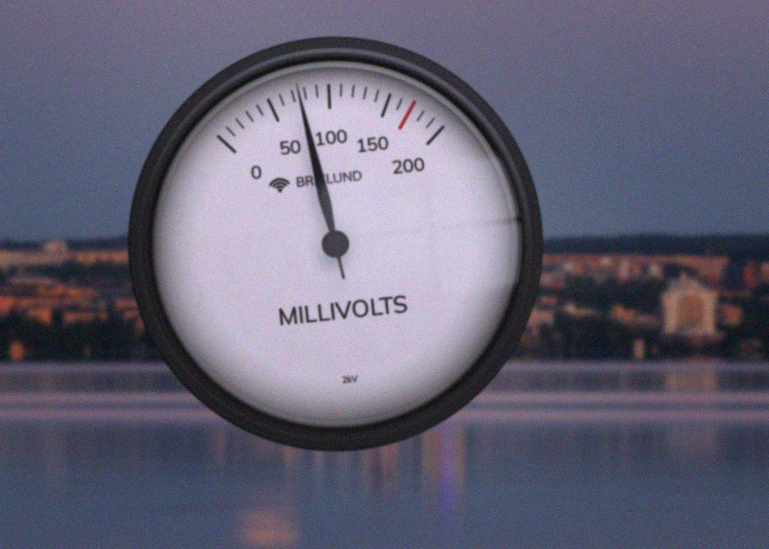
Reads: 75 mV
